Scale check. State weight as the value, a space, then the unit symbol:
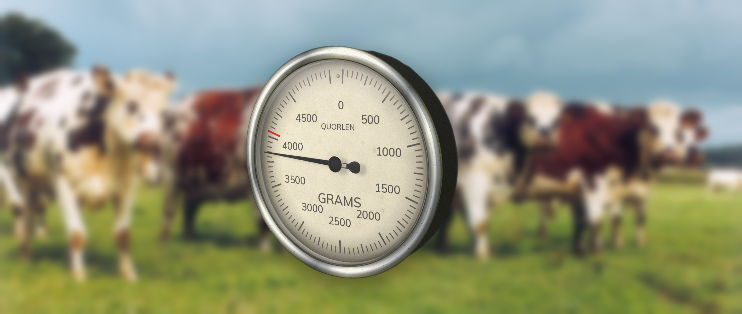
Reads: 3850 g
